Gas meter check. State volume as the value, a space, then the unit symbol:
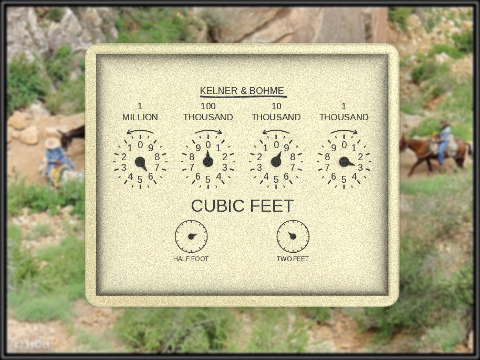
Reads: 599300 ft³
